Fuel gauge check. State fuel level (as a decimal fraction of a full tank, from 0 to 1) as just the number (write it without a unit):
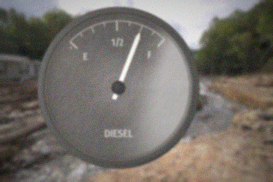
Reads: 0.75
